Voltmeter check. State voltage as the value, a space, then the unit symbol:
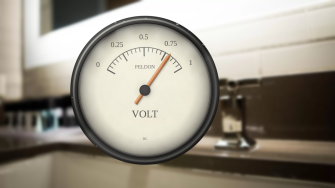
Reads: 0.8 V
